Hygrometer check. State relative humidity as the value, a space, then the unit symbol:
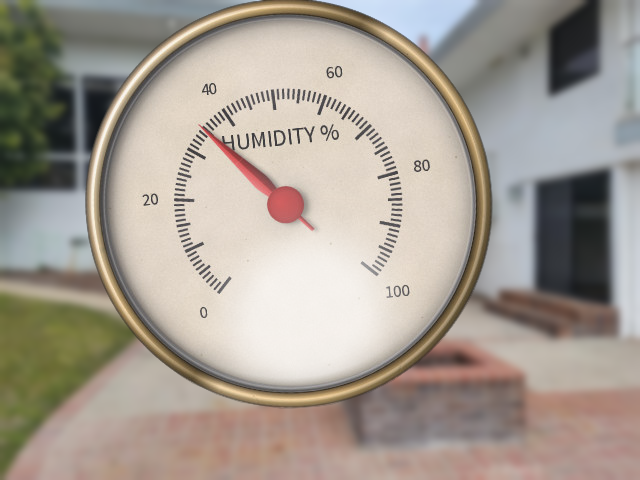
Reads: 35 %
